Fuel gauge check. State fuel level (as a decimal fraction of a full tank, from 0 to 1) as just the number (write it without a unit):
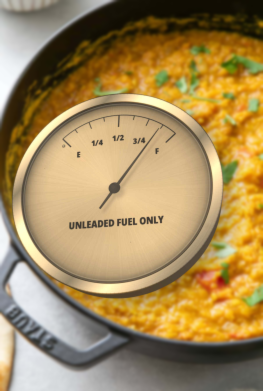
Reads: 0.875
